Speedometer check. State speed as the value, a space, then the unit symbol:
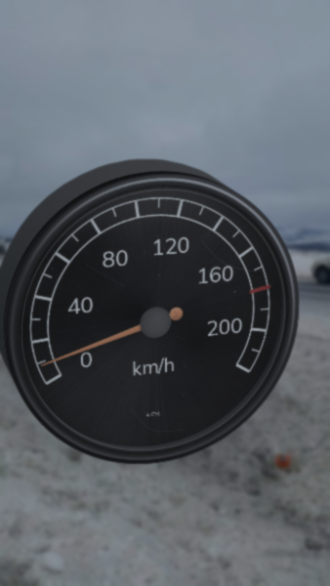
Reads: 10 km/h
